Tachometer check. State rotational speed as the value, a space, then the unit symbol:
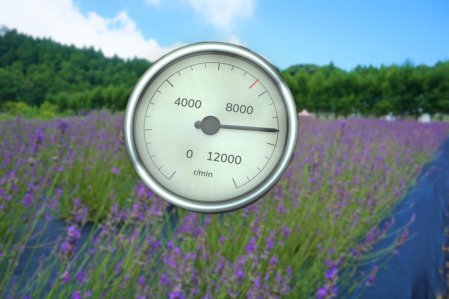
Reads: 9500 rpm
